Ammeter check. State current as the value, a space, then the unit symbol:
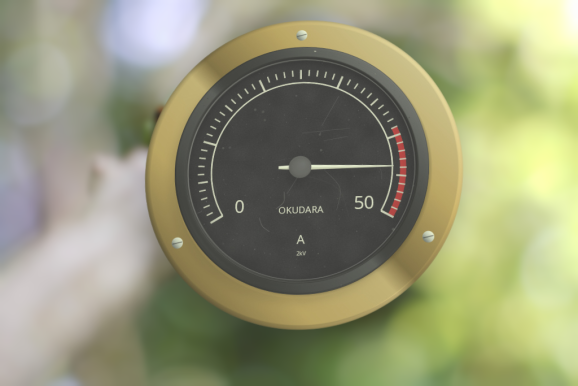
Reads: 44 A
